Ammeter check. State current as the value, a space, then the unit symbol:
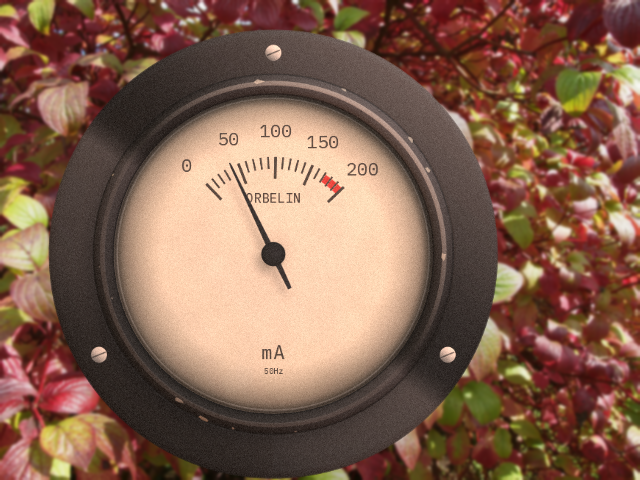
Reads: 40 mA
